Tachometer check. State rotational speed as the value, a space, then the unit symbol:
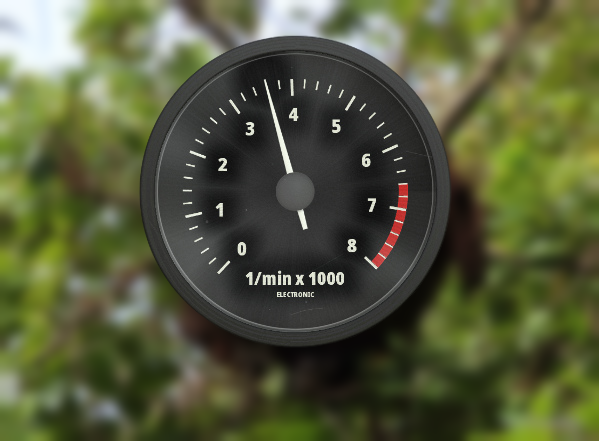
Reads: 3600 rpm
